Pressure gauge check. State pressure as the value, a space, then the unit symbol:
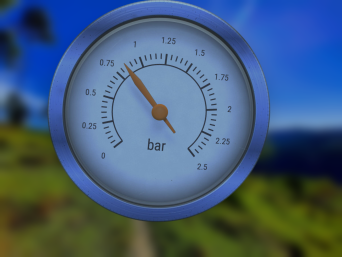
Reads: 0.85 bar
